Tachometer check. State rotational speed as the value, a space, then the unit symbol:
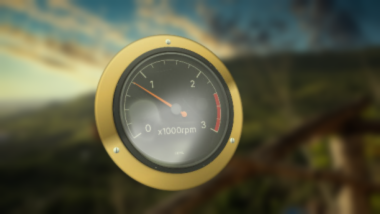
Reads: 800 rpm
